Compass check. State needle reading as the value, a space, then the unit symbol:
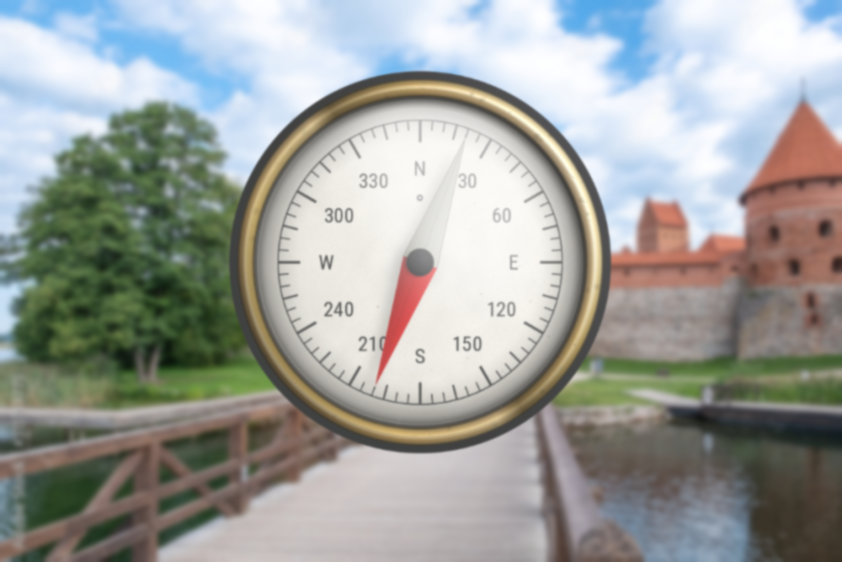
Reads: 200 °
